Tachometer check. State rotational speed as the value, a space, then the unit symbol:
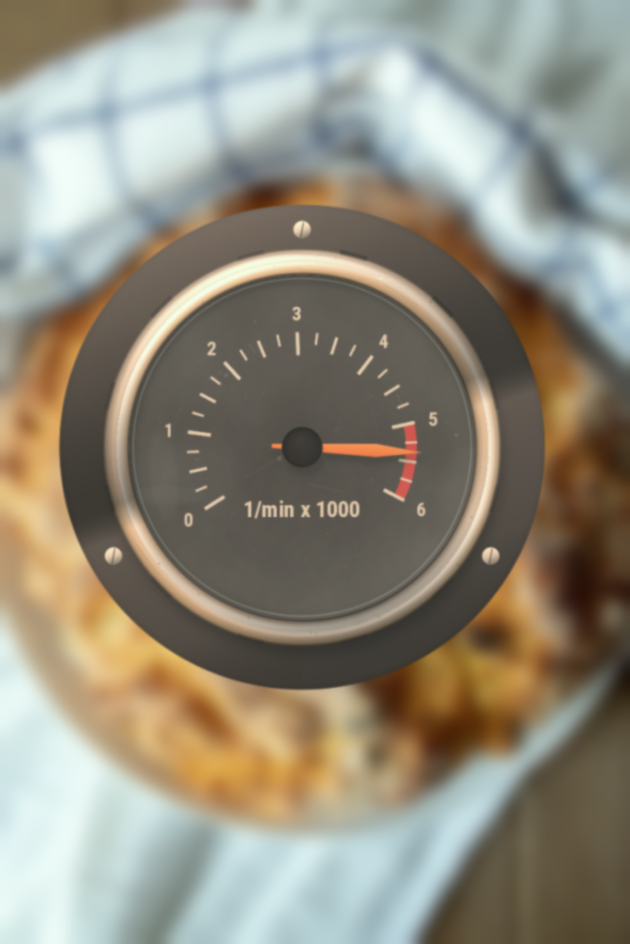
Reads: 5375 rpm
